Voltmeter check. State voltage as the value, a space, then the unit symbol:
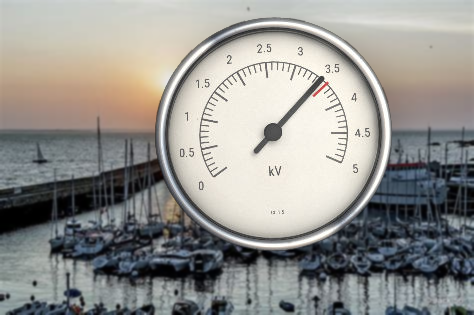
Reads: 3.5 kV
